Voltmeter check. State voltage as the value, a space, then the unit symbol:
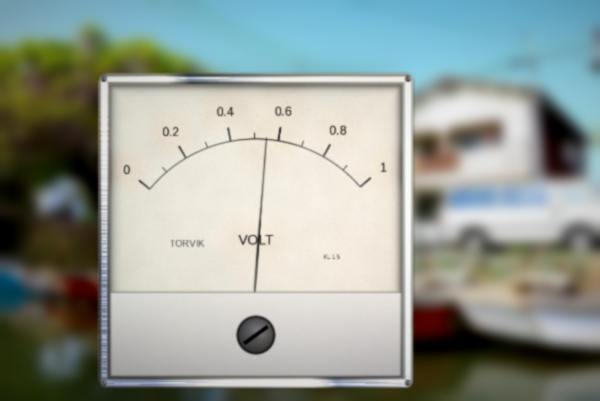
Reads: 0.55 V
